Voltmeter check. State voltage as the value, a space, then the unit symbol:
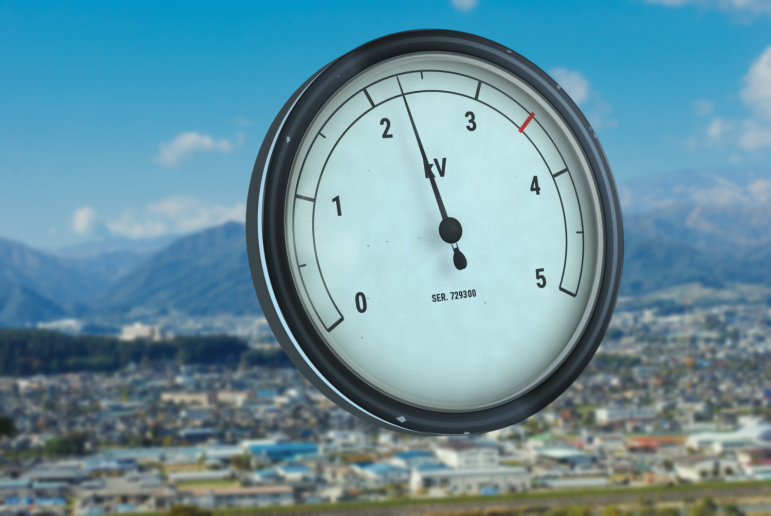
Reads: 2.25 kV
